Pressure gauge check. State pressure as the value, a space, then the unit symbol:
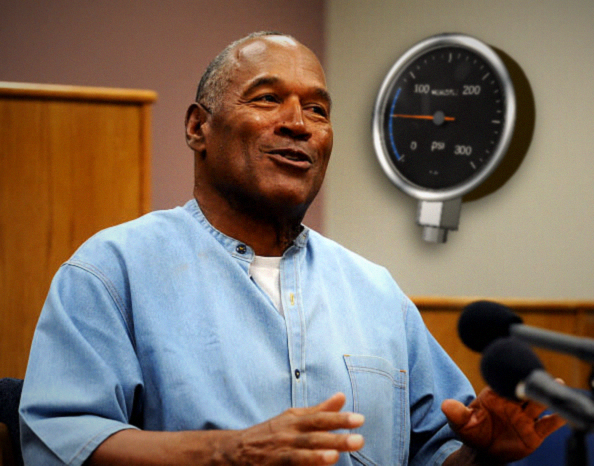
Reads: 50 psi
